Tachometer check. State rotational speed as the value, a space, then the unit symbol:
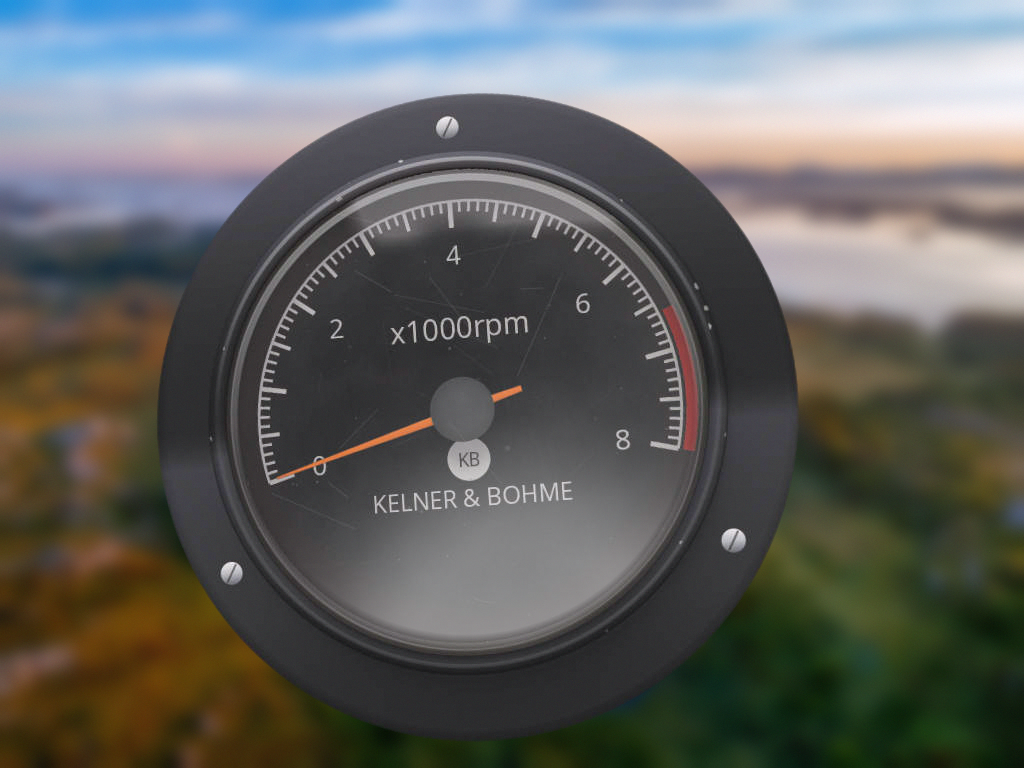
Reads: 0 rpm
